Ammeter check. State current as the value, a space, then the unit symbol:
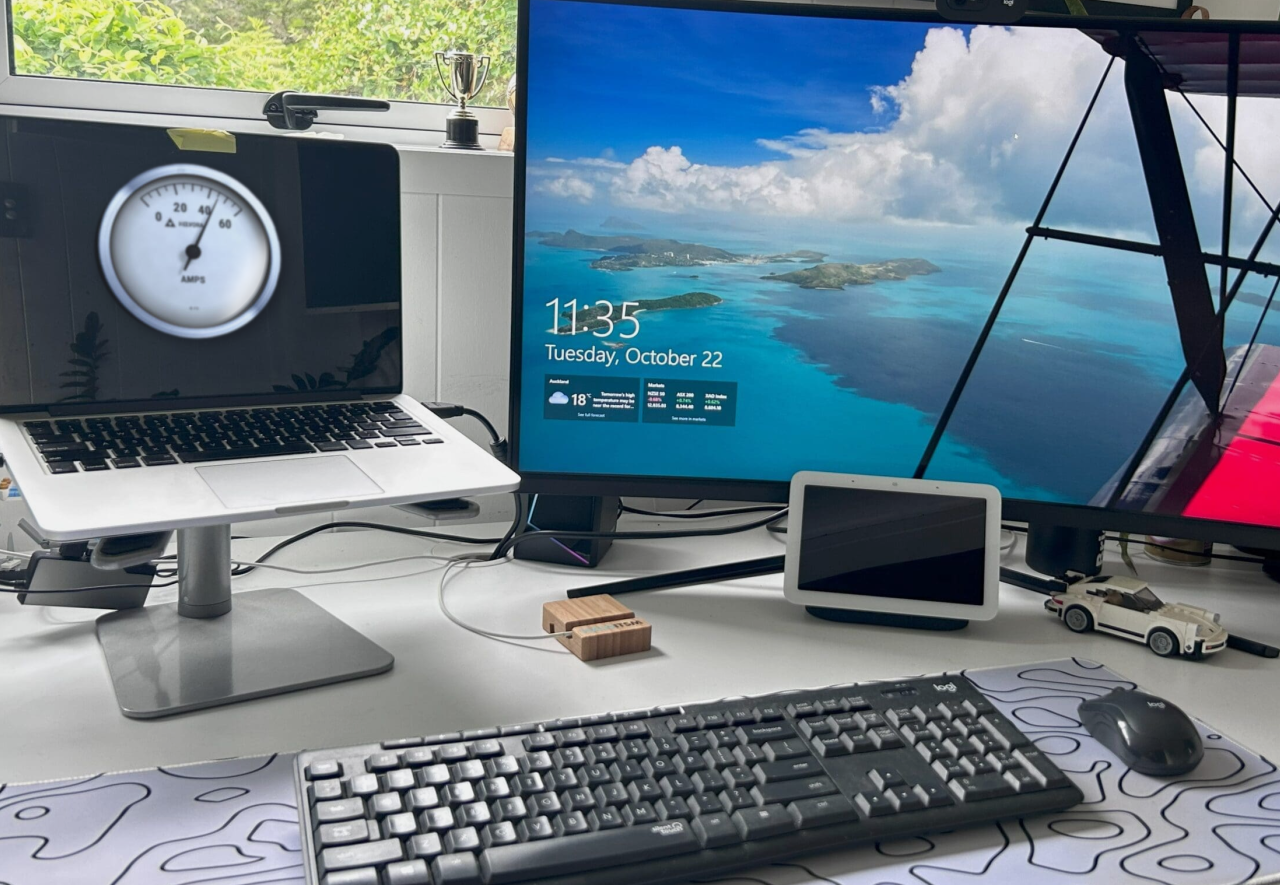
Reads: 45 A
